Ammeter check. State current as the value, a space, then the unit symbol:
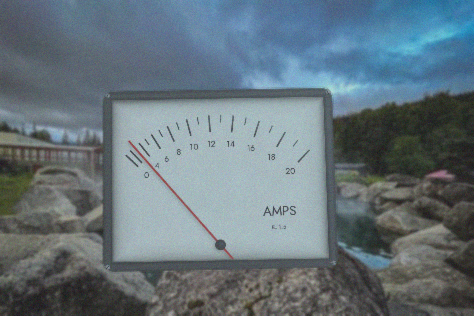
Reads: 3 A
